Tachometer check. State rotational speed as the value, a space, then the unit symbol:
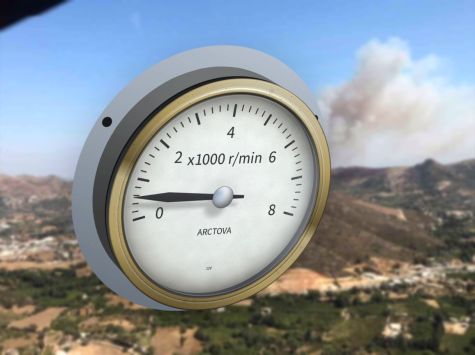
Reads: 600 rpm
